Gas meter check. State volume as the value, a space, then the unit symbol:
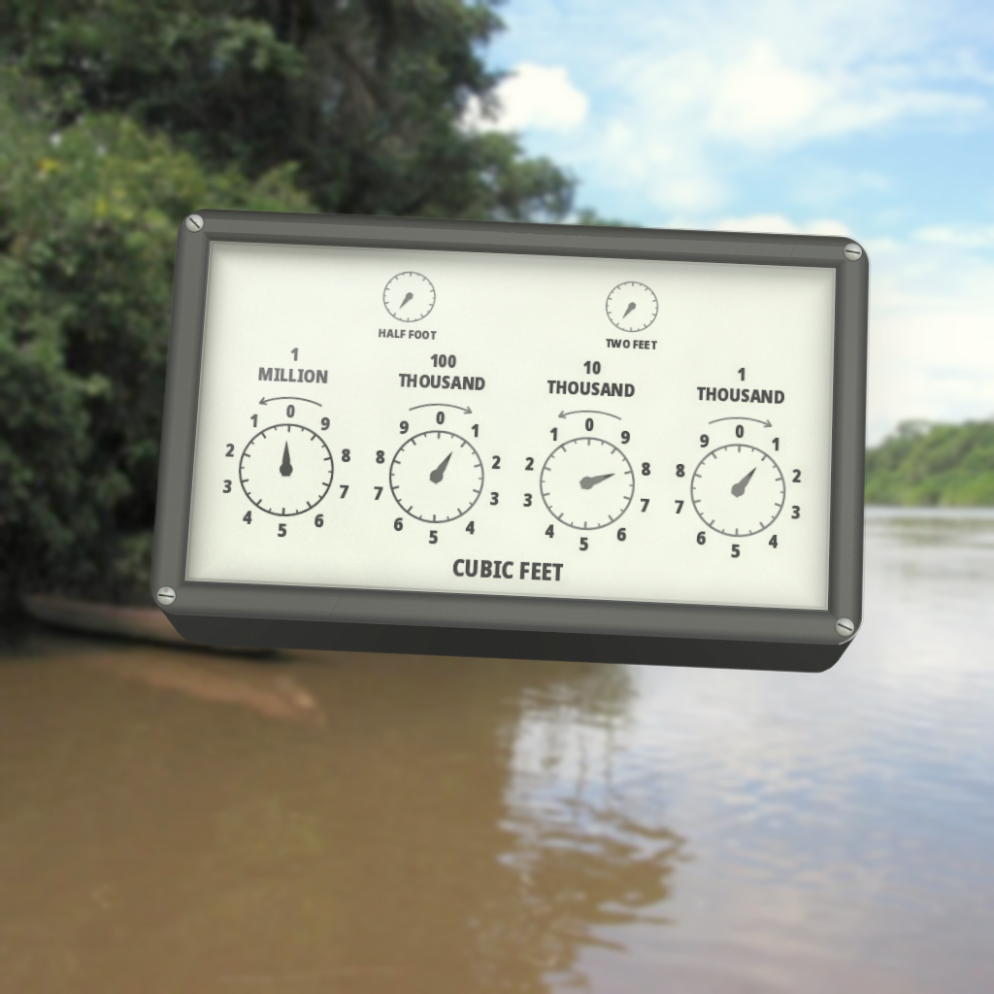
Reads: 8100 ft³
